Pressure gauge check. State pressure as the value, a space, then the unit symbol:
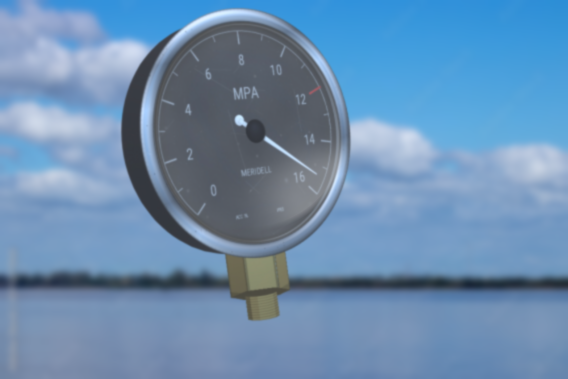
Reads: 15.5 MPa
